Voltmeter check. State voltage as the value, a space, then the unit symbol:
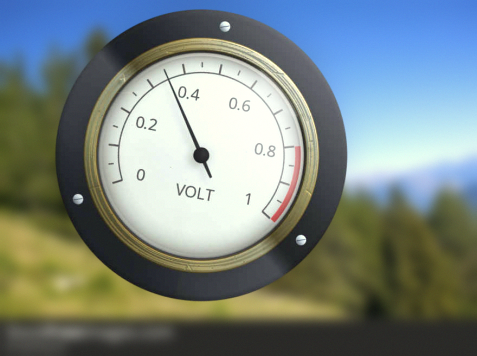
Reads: 0.35 V
